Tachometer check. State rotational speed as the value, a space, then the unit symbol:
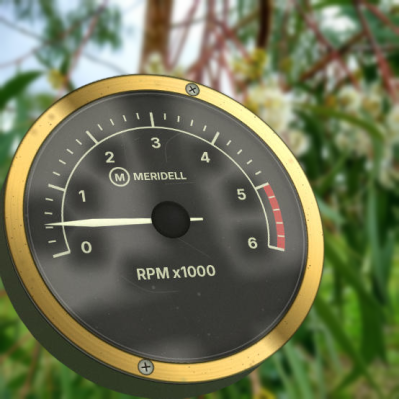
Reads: 400 rpm
